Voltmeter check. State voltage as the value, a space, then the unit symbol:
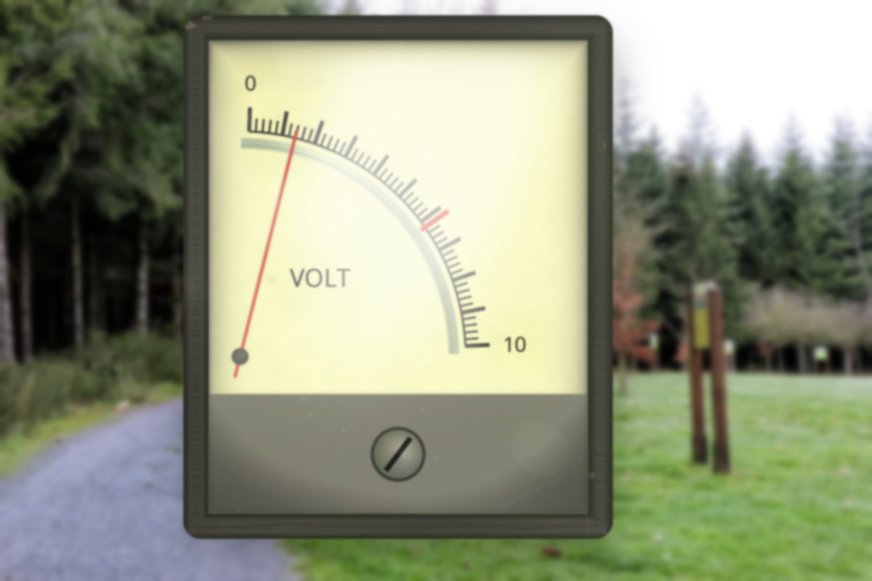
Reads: 1.4 V
